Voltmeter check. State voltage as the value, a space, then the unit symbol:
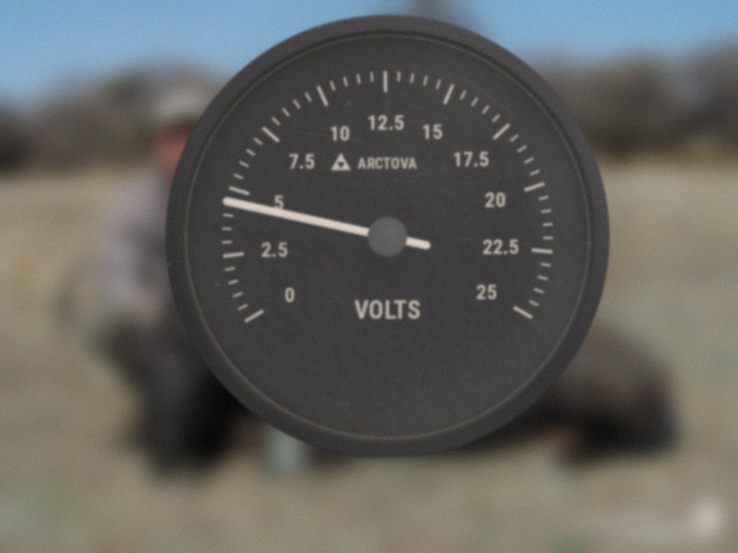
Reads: 4.5 V
